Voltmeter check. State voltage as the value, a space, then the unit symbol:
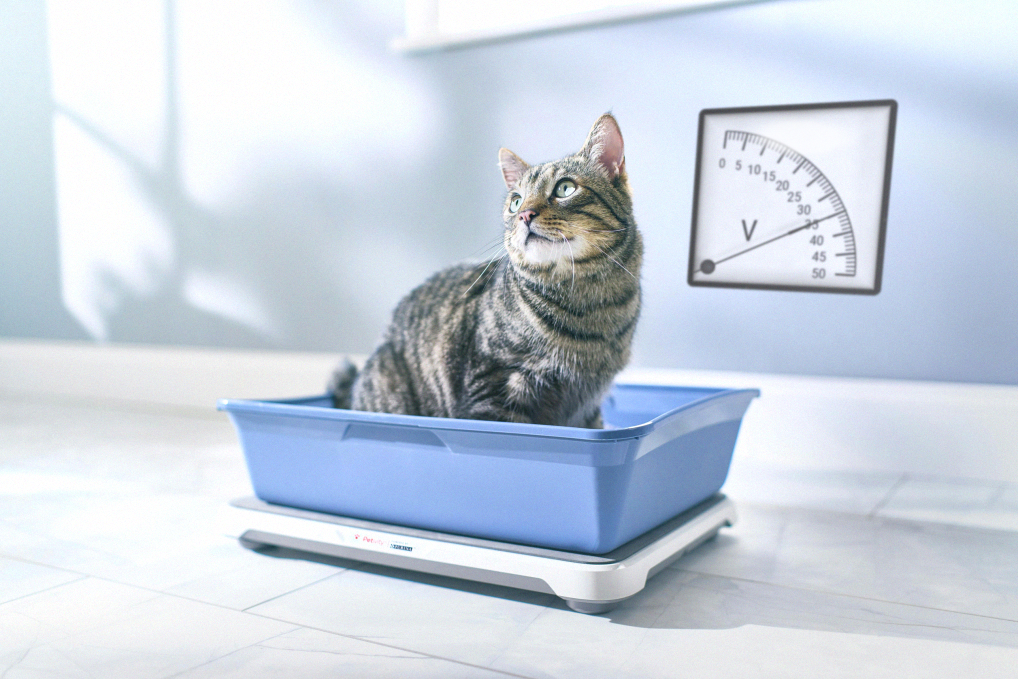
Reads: 35 V
